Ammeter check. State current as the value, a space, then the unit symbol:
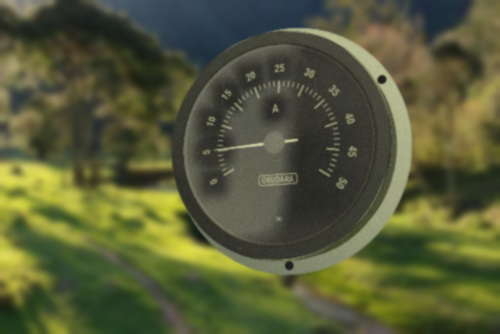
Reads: 5 A
